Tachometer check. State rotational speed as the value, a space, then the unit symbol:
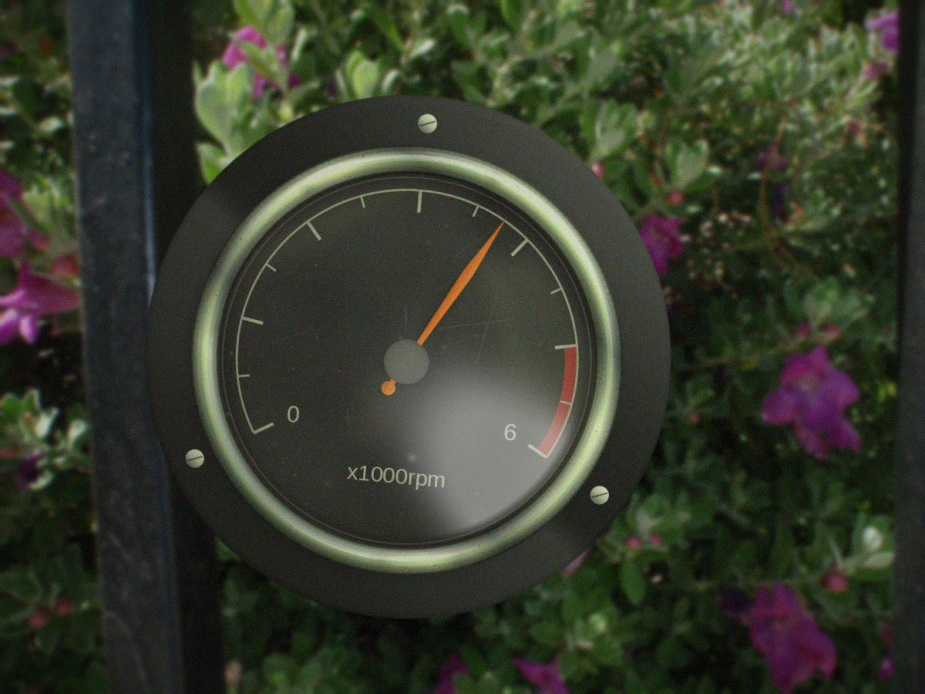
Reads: 3750 rpm
